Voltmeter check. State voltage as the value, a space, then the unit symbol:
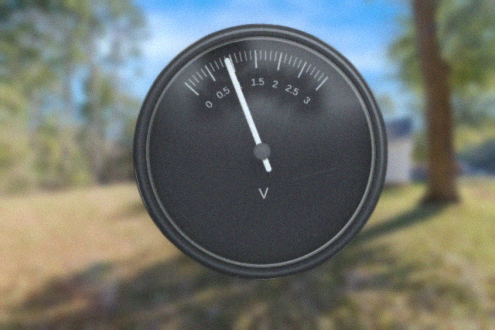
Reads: 0.9 V
